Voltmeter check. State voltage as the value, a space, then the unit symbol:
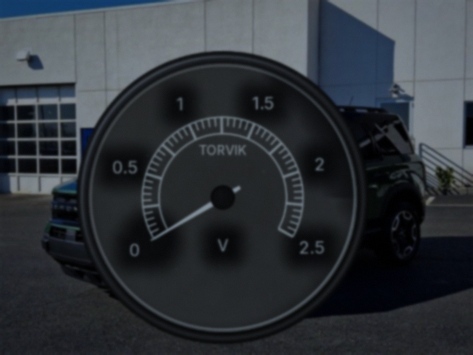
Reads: 0 V
